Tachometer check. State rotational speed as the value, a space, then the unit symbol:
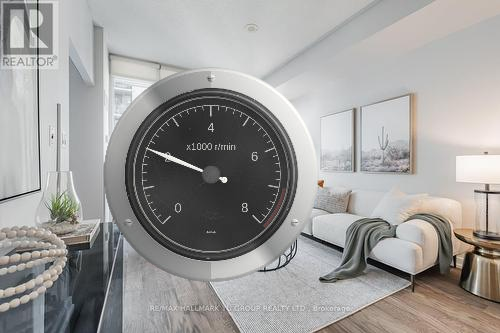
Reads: 2000 rpm
